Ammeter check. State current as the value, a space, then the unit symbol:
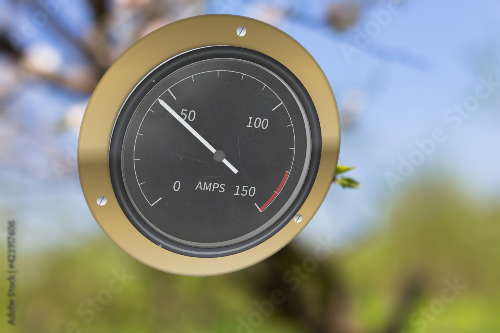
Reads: 45 A
